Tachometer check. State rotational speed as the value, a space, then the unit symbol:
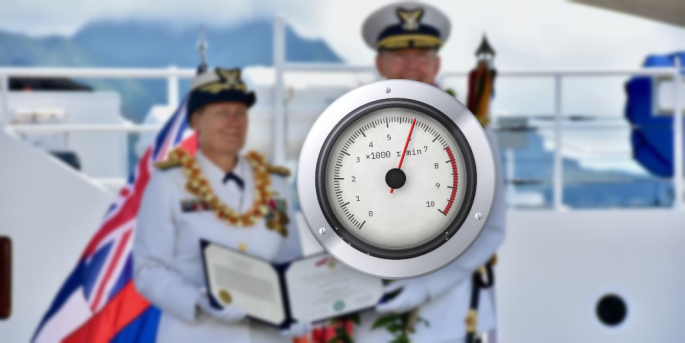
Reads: 6000 rpm
